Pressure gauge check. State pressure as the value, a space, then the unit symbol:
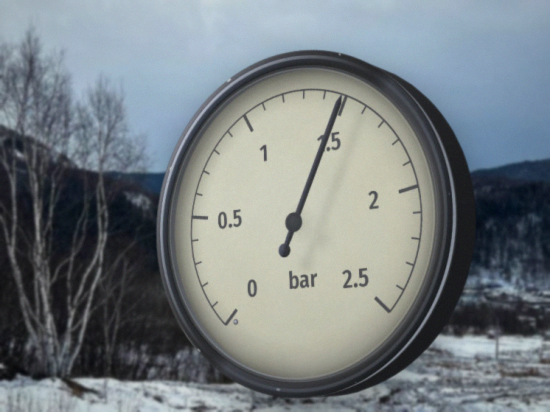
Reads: 1.5 bar
